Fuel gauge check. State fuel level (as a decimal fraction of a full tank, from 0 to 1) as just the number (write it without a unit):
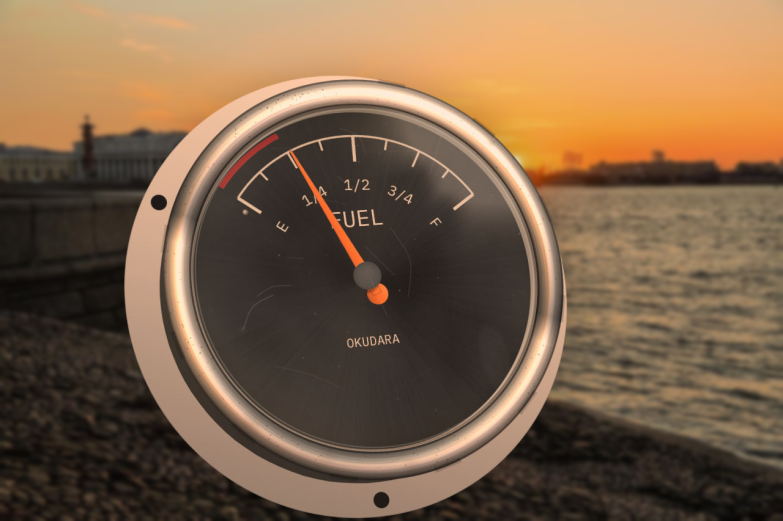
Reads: 0.25
